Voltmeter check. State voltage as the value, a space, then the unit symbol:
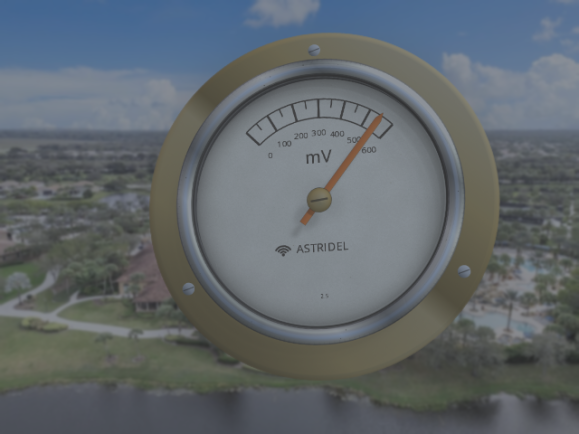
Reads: 550 mV
